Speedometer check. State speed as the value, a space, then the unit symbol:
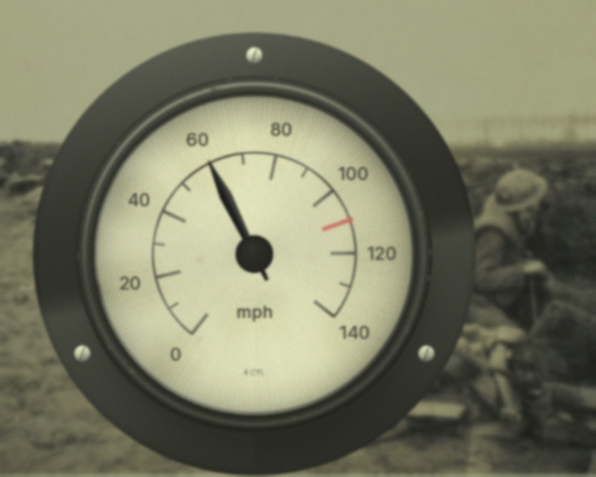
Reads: 60 mph
